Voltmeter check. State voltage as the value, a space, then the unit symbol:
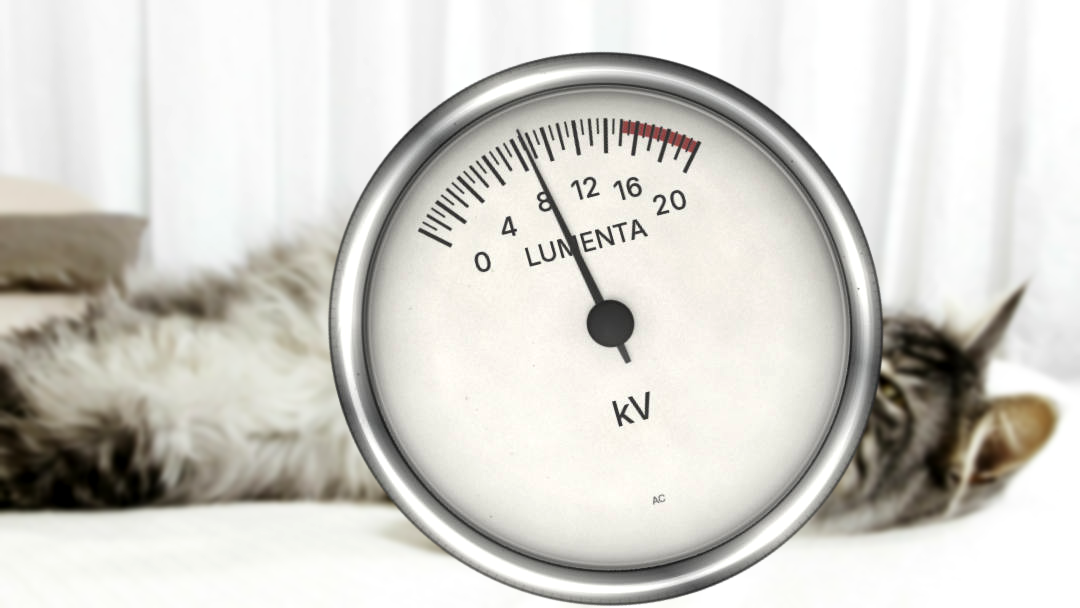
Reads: 8.5 kV
